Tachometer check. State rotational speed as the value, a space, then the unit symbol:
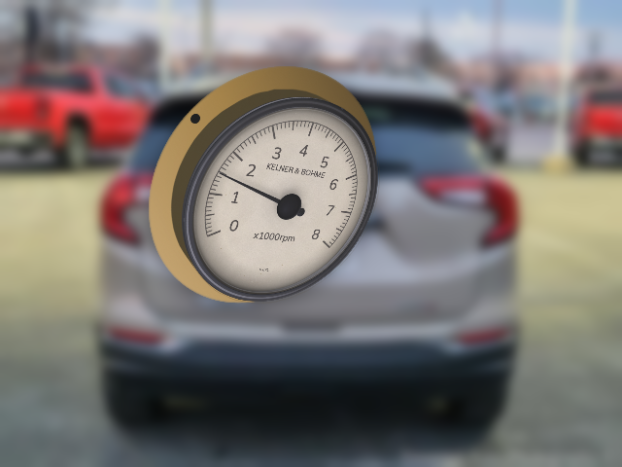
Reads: 1500 rpm
